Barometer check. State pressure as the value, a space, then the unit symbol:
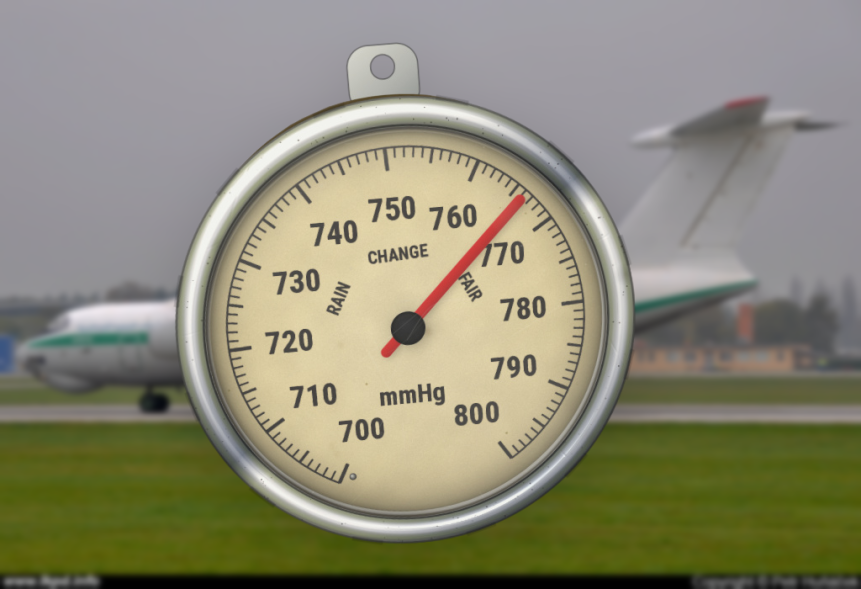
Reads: 766 mmHg
